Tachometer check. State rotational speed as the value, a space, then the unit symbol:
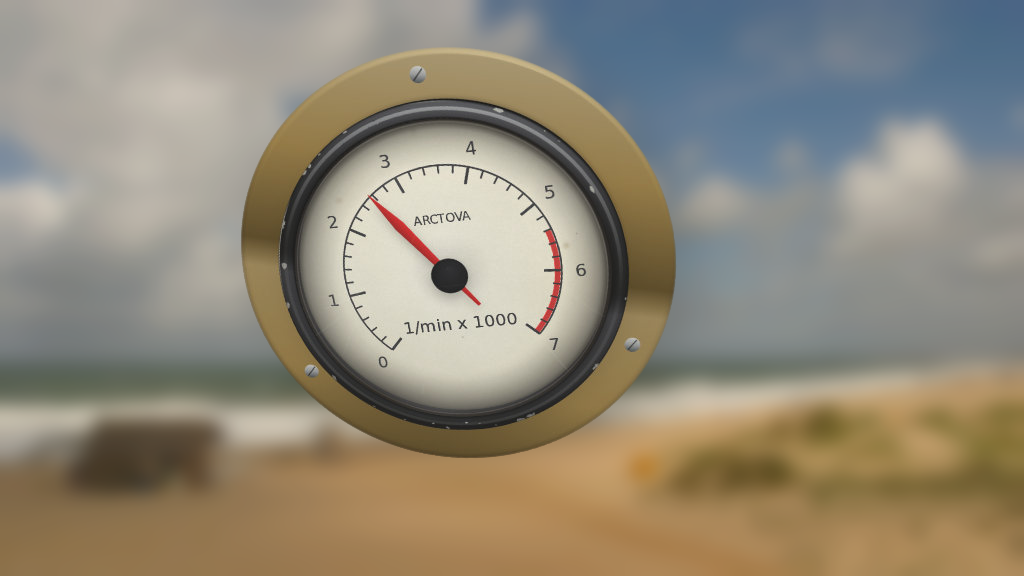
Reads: 2600 rpm
